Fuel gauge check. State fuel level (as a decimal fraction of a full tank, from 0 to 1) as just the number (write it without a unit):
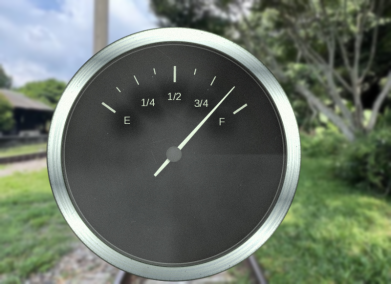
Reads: 0.875
